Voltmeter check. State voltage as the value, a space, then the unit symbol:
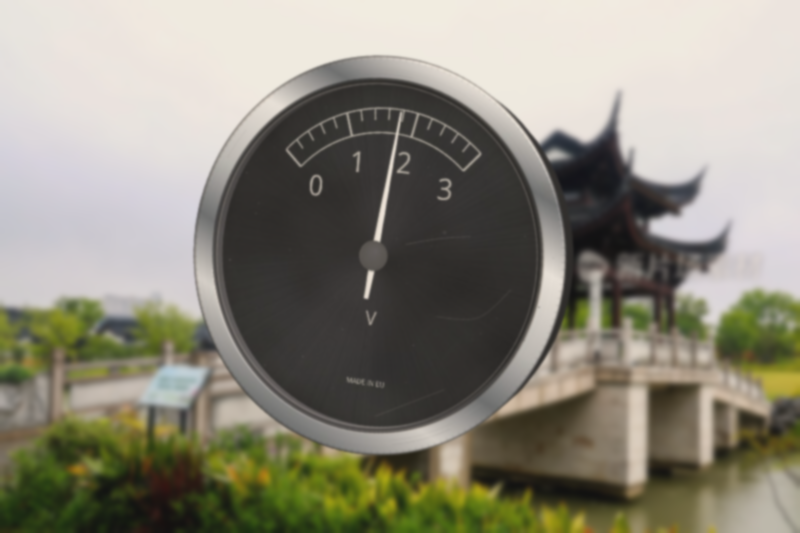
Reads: 1.8 V
